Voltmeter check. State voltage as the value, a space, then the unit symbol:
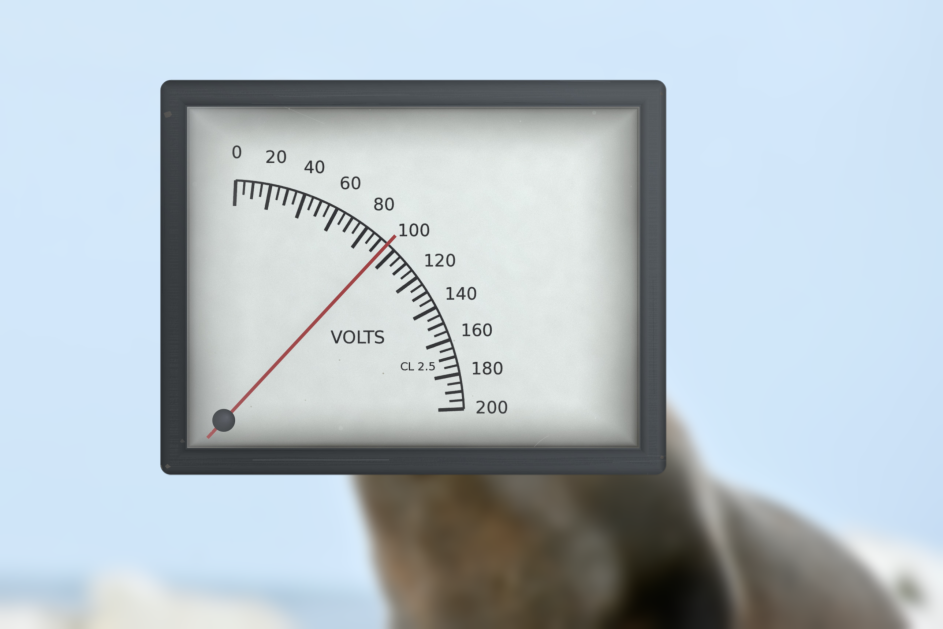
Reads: 95 V
